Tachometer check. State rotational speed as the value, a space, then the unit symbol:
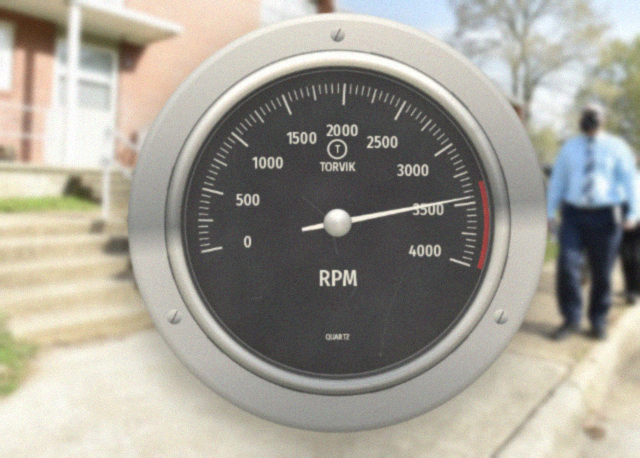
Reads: 3450 rpm
